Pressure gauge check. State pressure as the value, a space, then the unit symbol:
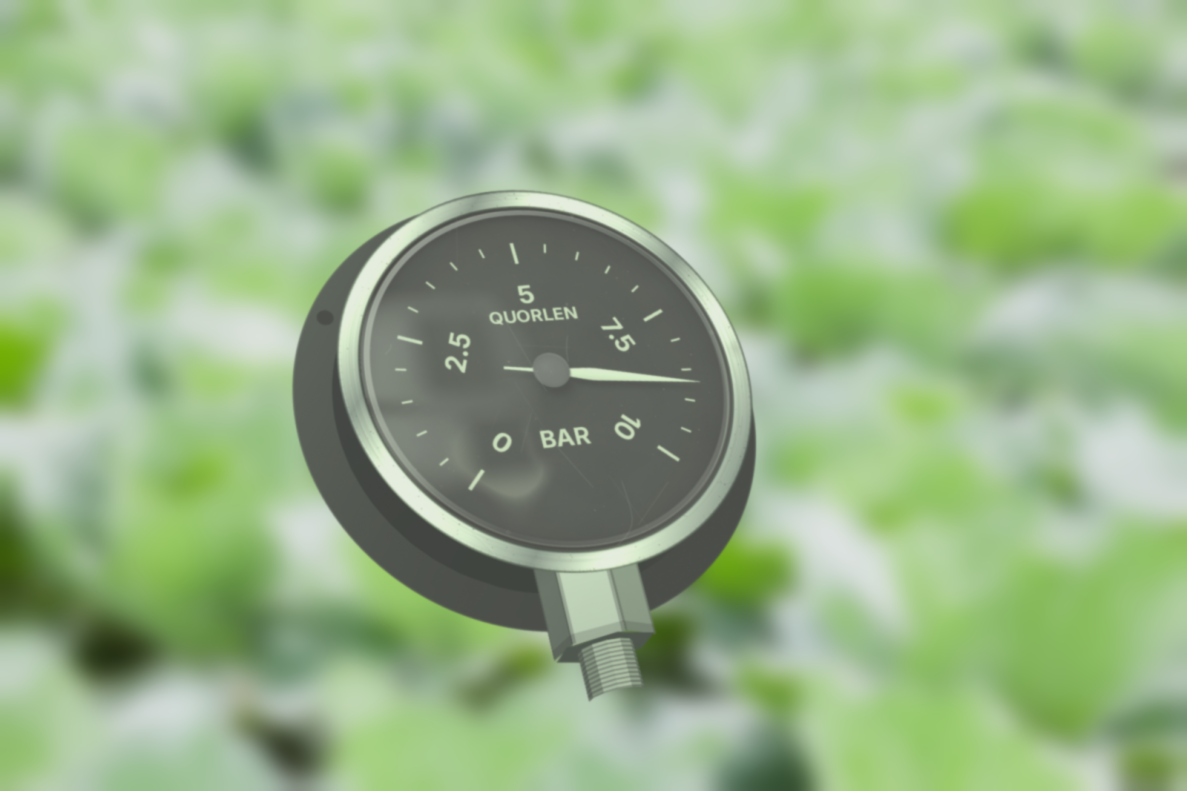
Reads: 8.75 bar
